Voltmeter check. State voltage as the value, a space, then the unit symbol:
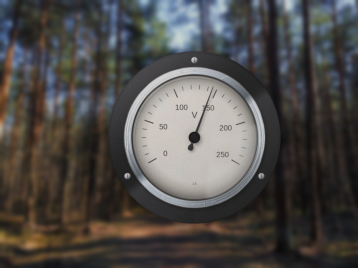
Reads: 145 V
